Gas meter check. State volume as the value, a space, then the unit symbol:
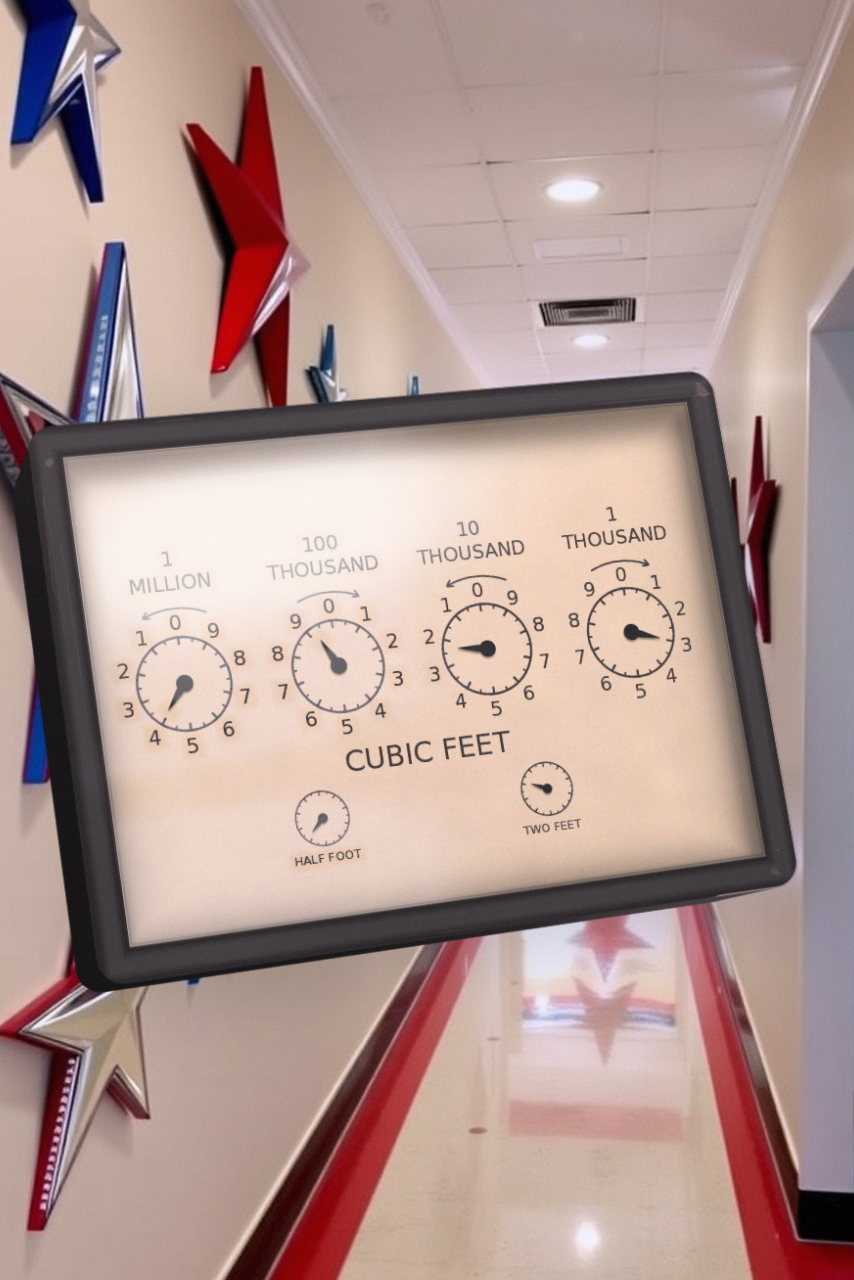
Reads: 392300 ft³
